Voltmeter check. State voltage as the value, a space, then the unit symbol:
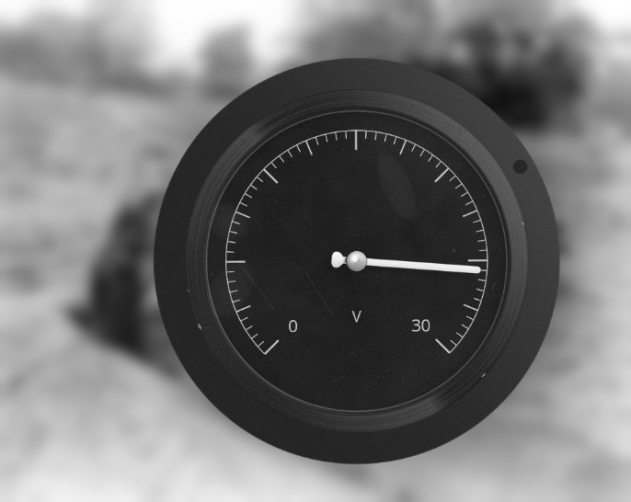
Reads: 25.5 V
